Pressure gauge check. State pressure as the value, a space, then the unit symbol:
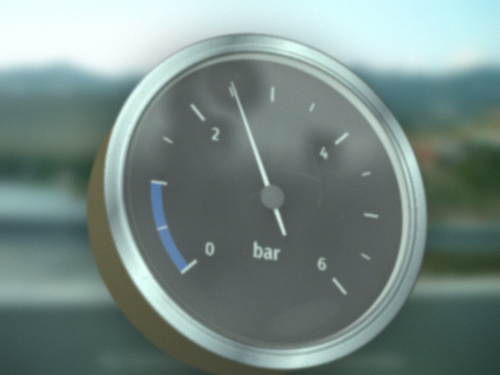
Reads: 2.5 bar
